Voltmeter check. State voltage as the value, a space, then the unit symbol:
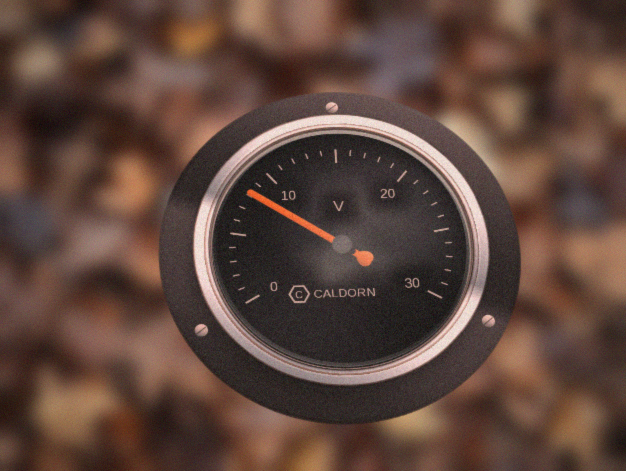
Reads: 8 V
